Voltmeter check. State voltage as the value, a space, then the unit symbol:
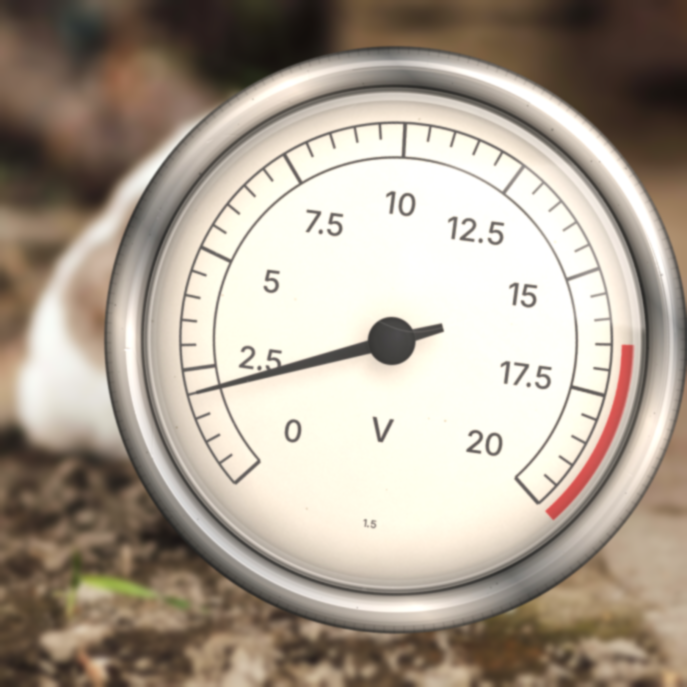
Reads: 2 V
